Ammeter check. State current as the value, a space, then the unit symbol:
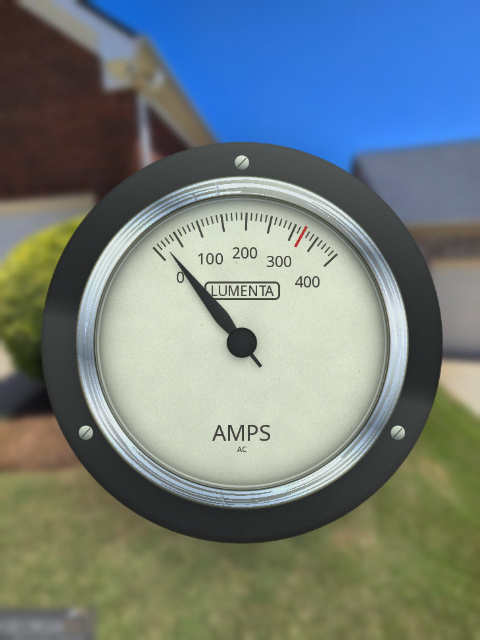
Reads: 20 A
